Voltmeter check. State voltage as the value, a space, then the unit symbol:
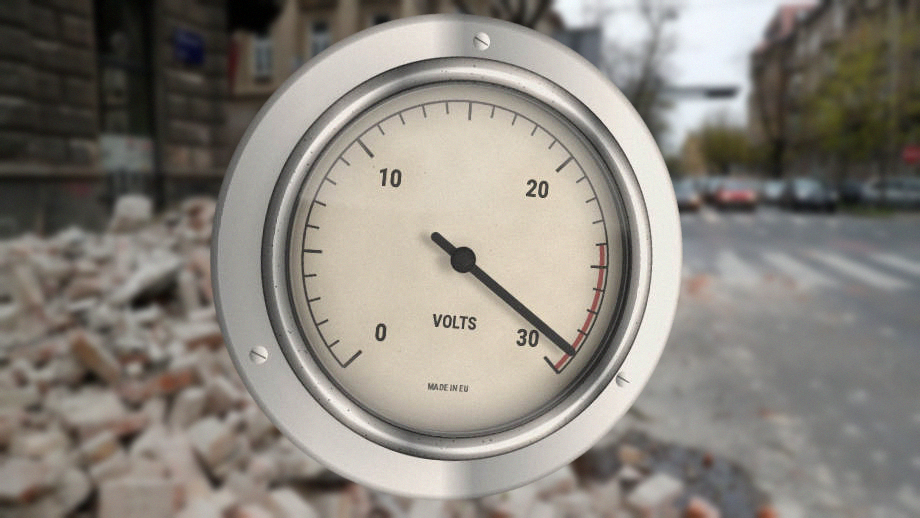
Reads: 29 V
